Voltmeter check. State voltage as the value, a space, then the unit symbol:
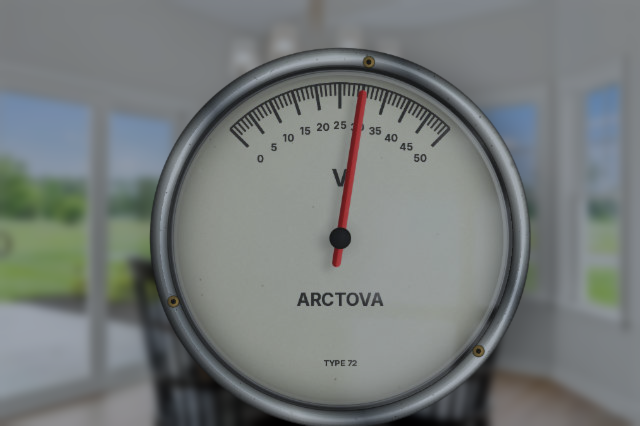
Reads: 30 V
